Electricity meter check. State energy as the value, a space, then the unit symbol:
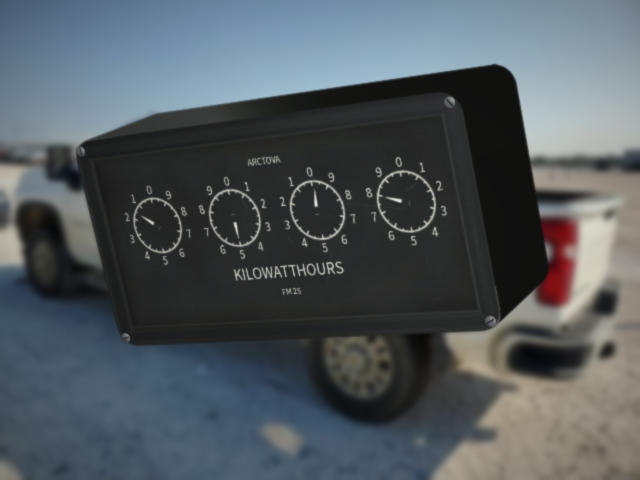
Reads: 1498 kWh
